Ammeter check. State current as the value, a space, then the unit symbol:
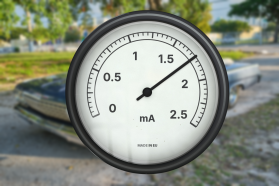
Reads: 1.75 mA
